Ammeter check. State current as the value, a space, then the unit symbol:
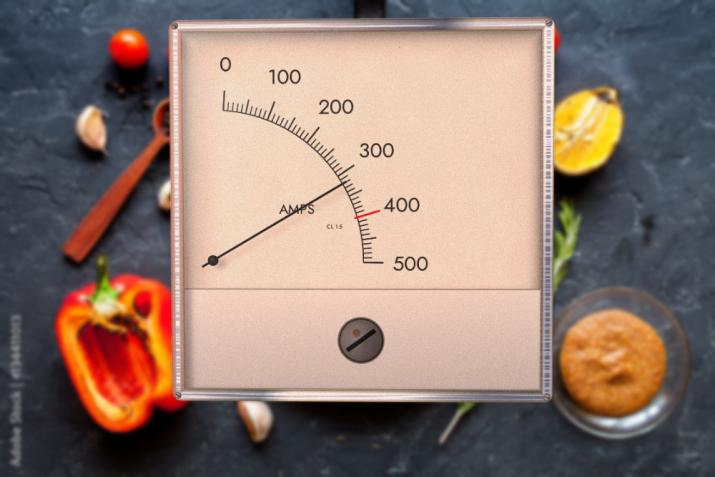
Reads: 320 A
